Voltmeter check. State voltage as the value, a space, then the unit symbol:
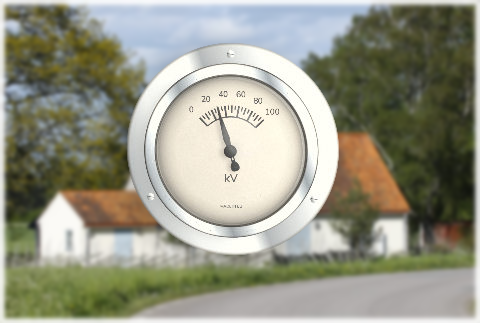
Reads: 30 kV
